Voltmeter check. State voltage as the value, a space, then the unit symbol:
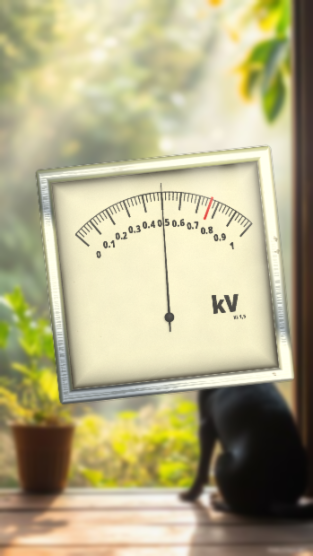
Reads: 0.5 kV
